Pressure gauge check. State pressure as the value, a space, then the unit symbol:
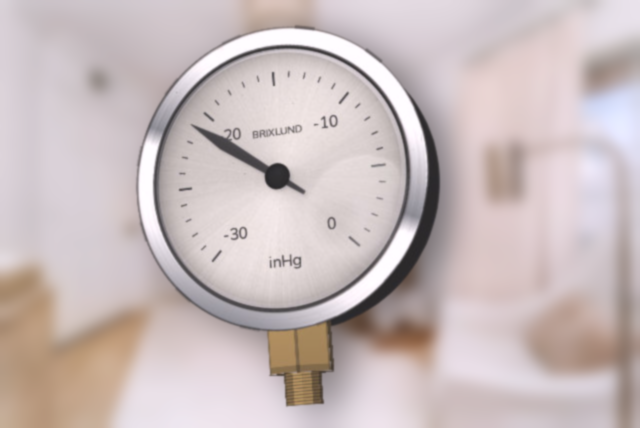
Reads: -21 inHg
